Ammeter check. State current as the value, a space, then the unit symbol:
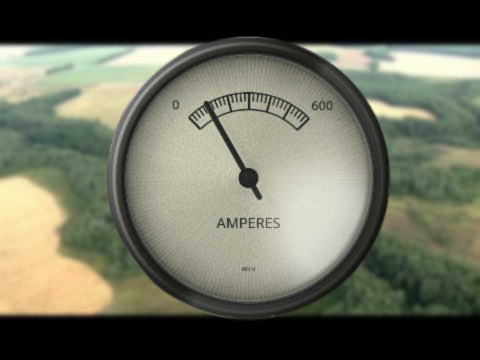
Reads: 100 A
